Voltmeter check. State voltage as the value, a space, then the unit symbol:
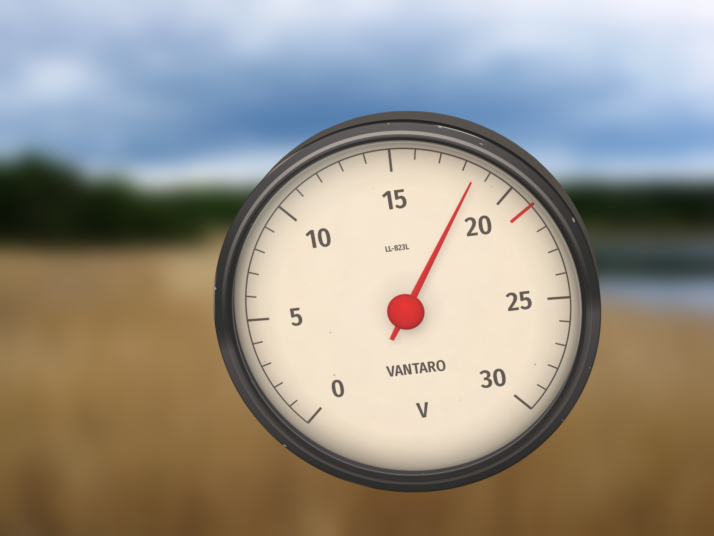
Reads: 18.5 V
